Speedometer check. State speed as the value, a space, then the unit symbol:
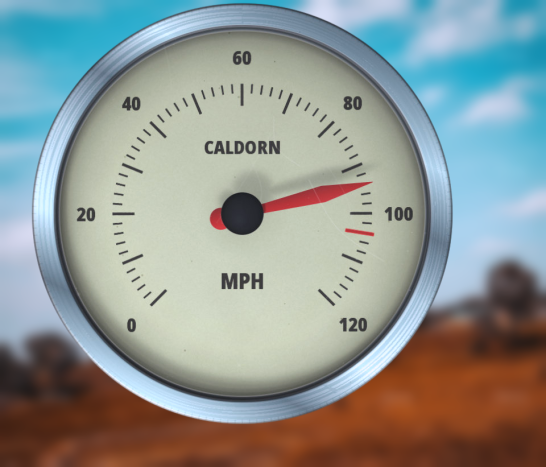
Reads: 94 mph
